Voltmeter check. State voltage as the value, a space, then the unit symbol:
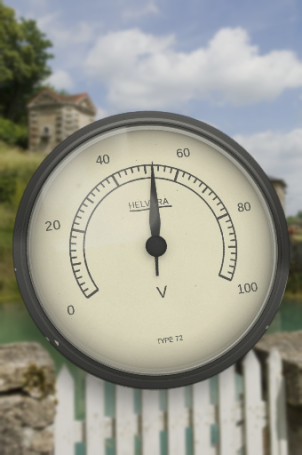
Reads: 52 V
